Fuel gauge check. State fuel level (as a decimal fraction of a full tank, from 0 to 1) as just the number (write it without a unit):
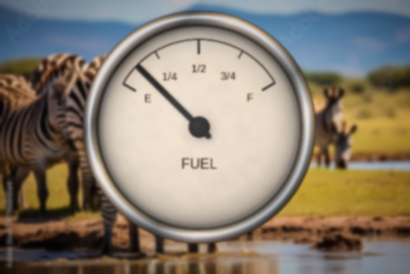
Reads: 0.125
